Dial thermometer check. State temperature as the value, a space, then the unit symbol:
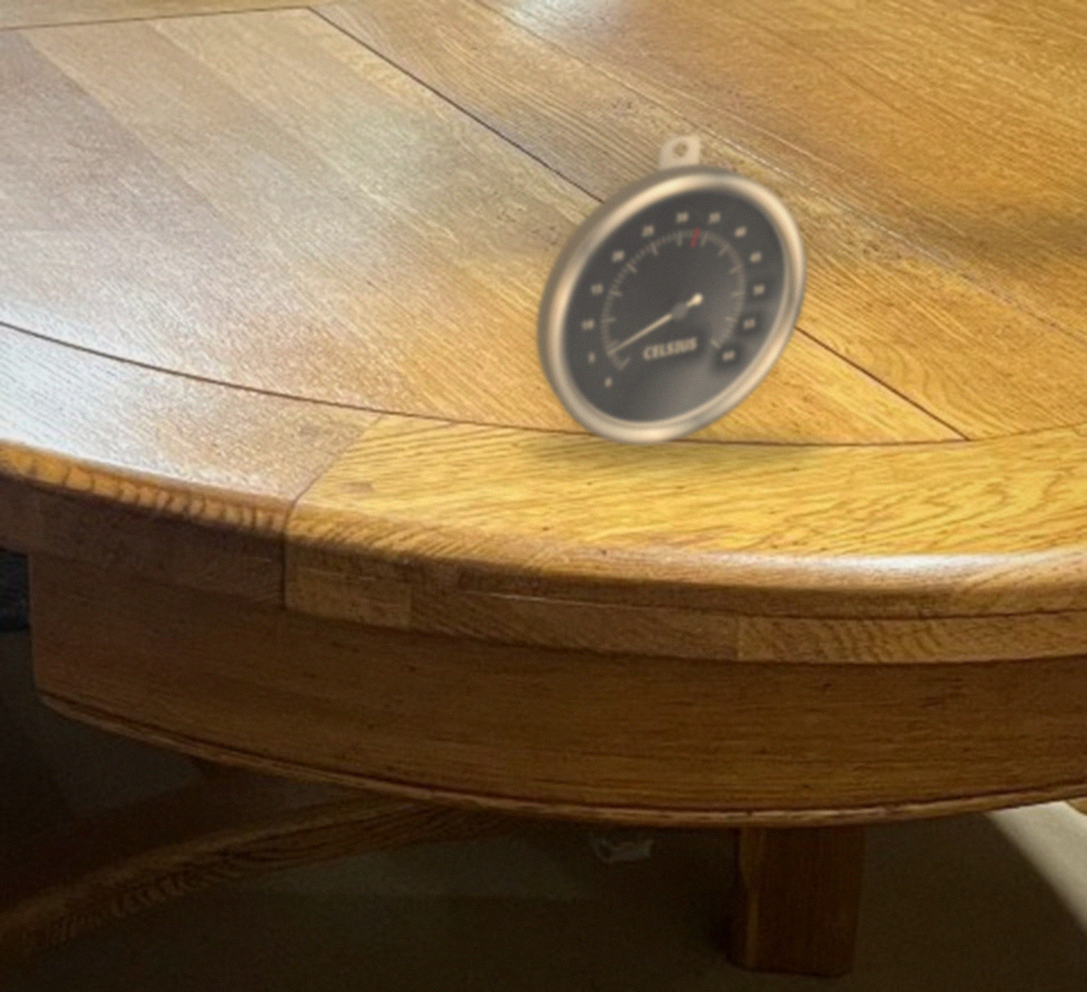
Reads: 5 °C
